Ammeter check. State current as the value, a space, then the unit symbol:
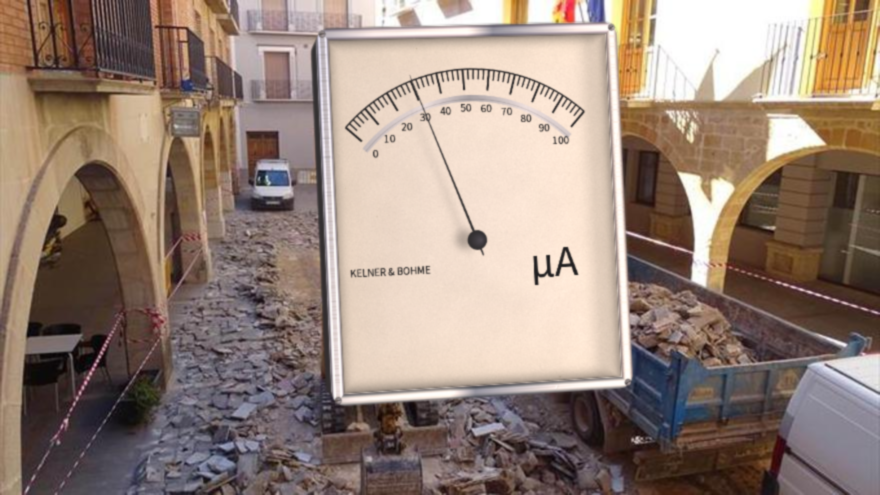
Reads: 30 µA
